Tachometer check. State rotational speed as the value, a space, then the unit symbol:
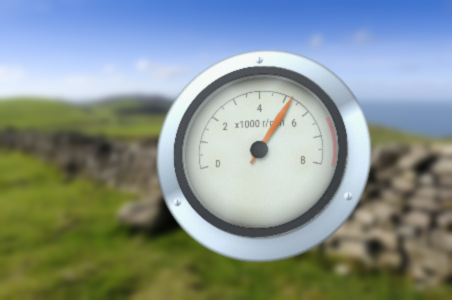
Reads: 5250 rpm
